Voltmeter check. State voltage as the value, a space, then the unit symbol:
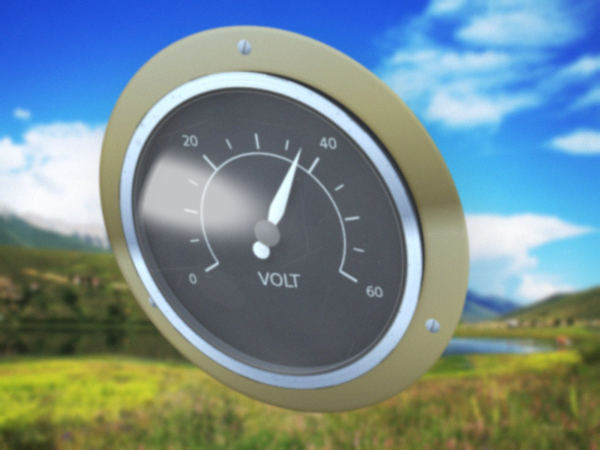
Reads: 37.5 V
